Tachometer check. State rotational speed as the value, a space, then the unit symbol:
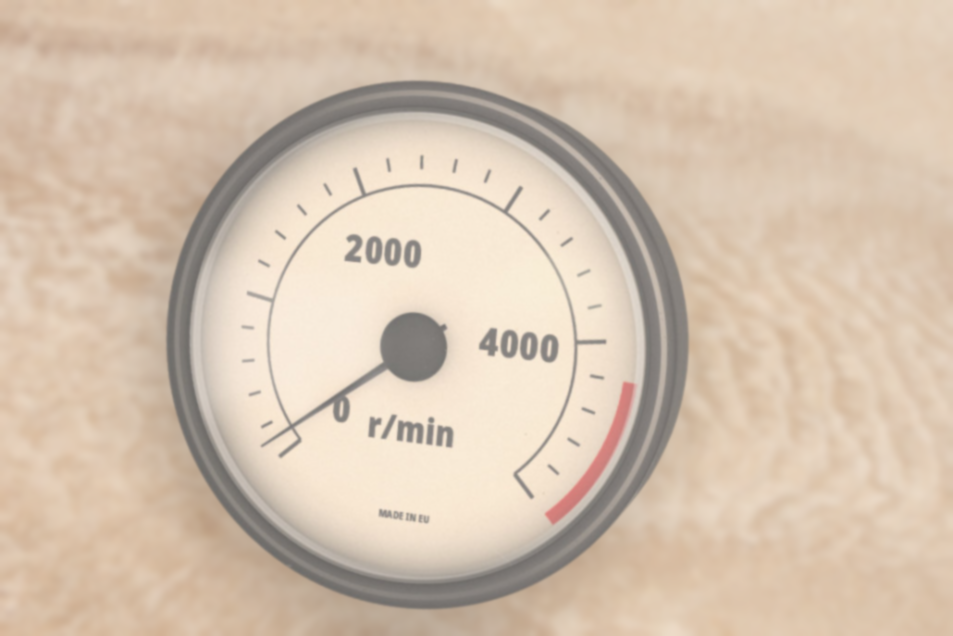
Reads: 100 rpm
